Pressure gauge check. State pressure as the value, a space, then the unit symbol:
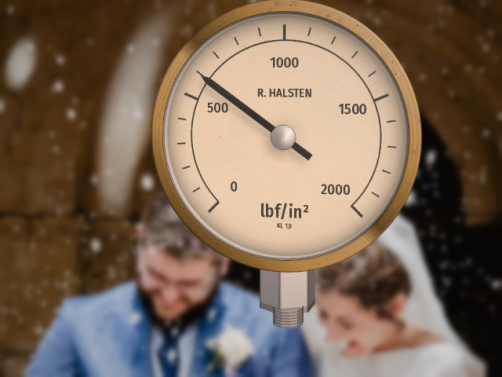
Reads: 600 psi
